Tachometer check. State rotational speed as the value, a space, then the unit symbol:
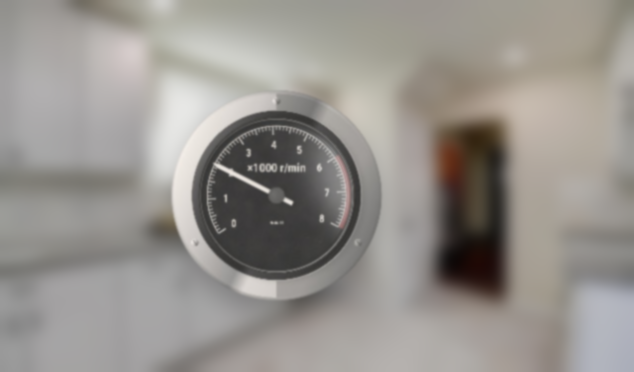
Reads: 2000 rpm
